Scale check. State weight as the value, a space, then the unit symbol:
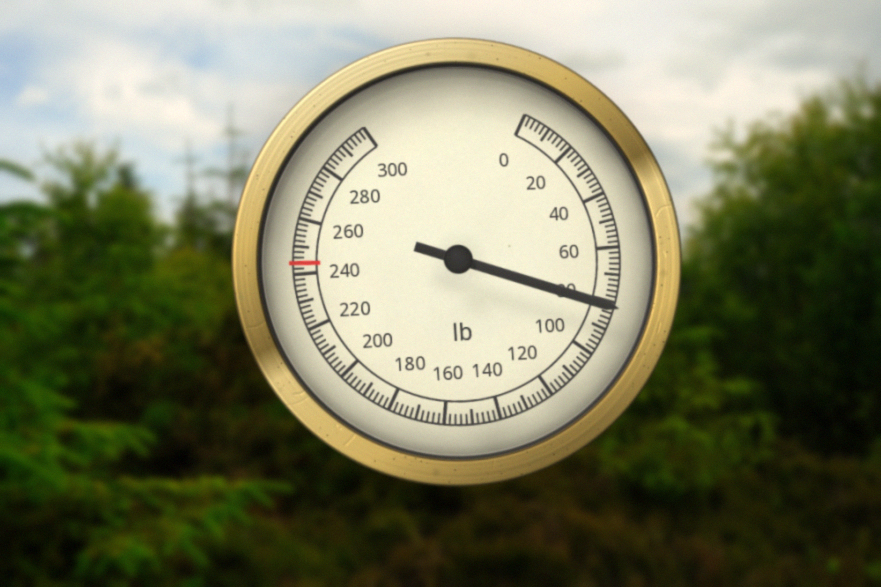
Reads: 82 lb
